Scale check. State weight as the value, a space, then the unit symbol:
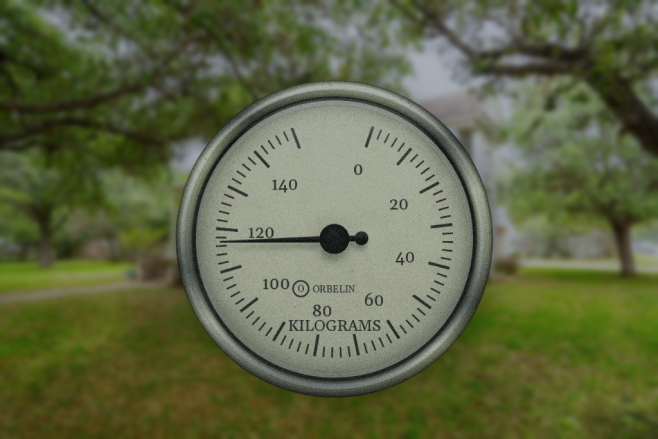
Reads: 117 kg
